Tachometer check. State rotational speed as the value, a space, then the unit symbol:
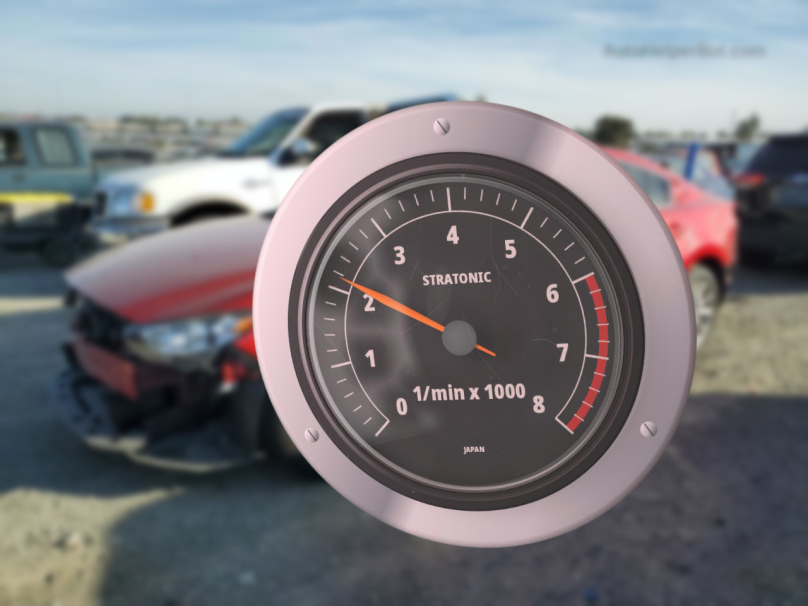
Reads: 2200 rpm
